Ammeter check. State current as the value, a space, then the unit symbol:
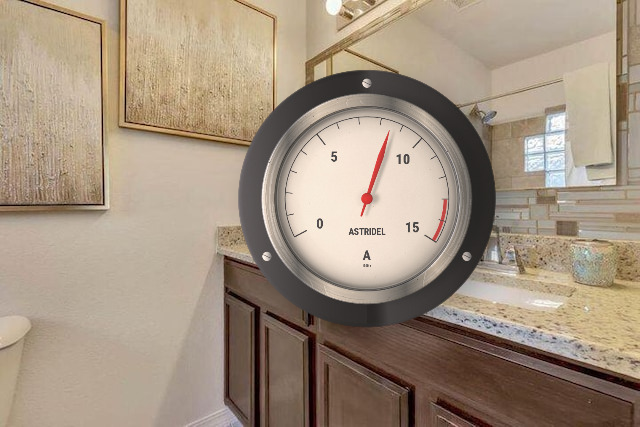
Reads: 8.5 A
